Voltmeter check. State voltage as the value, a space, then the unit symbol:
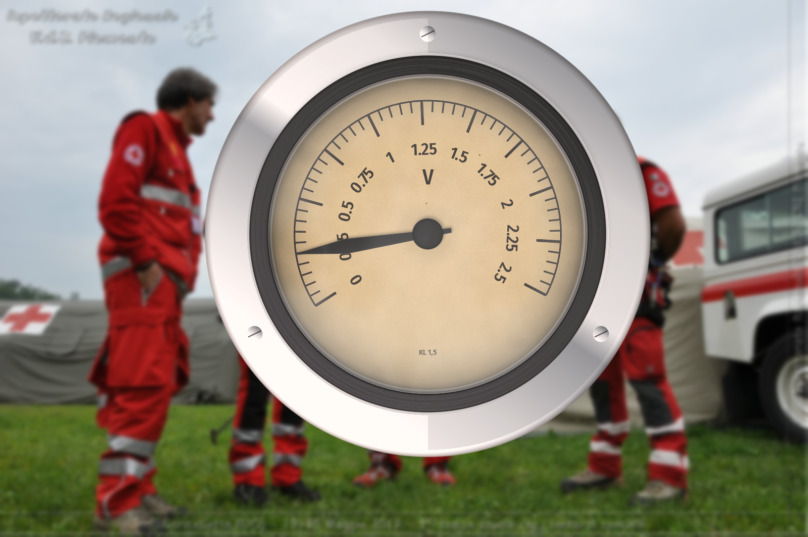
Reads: 0.25 V
